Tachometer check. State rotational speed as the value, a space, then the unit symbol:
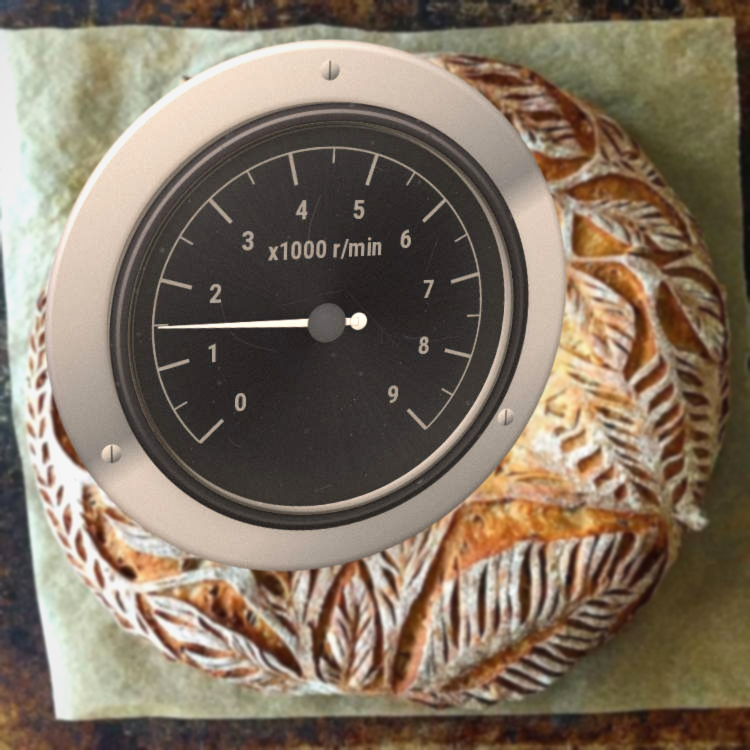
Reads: 1500 rpm
